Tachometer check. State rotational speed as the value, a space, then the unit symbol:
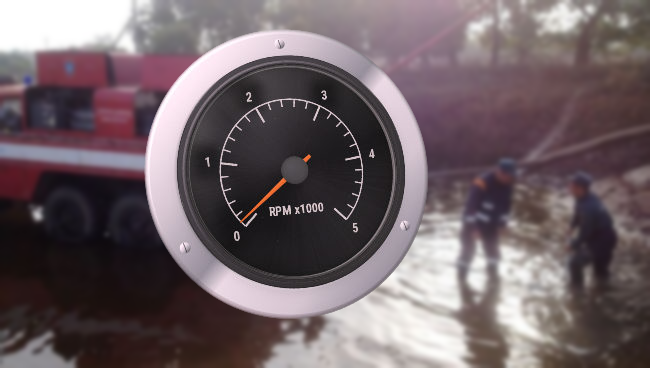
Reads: 100 rpm
